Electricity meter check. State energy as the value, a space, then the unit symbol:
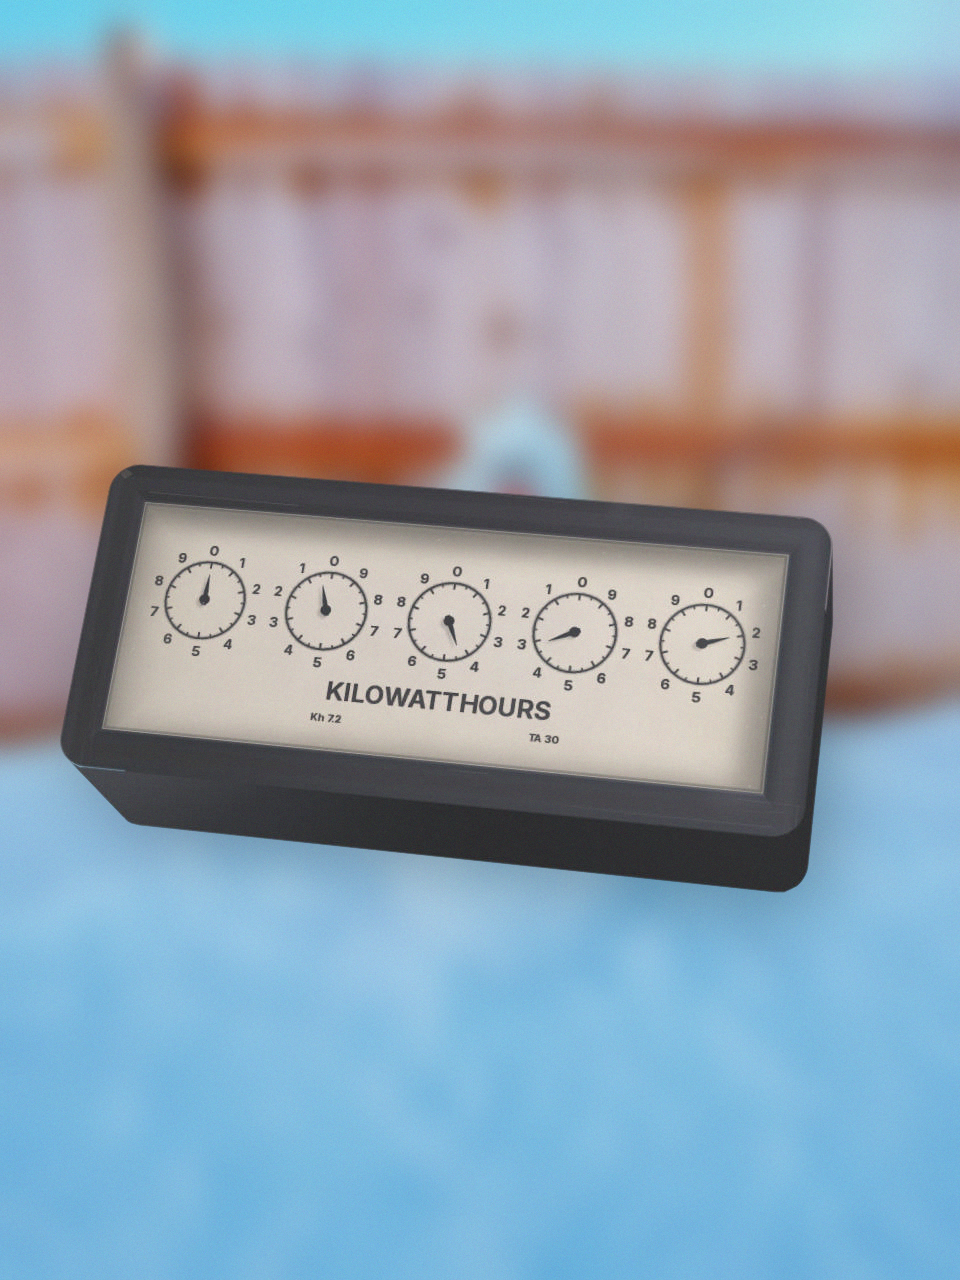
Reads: 432 kWh
